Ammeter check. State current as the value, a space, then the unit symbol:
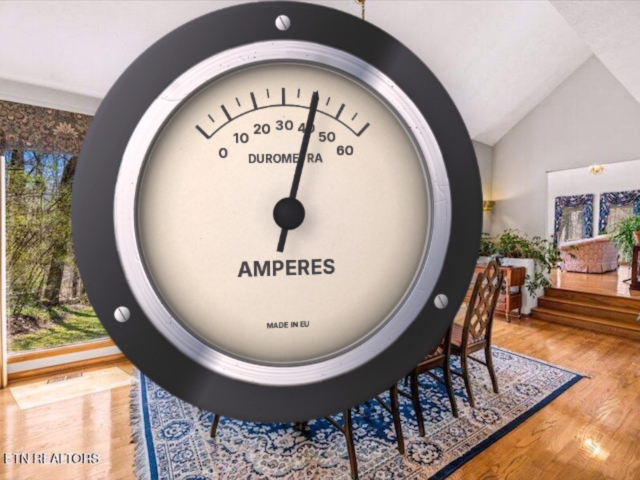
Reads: 40 A
